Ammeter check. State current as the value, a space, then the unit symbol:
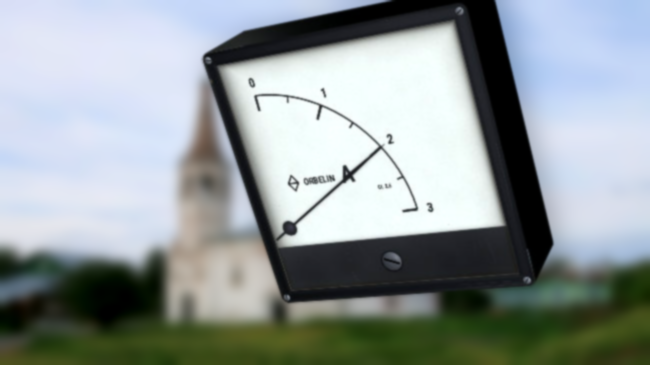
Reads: 2 A
